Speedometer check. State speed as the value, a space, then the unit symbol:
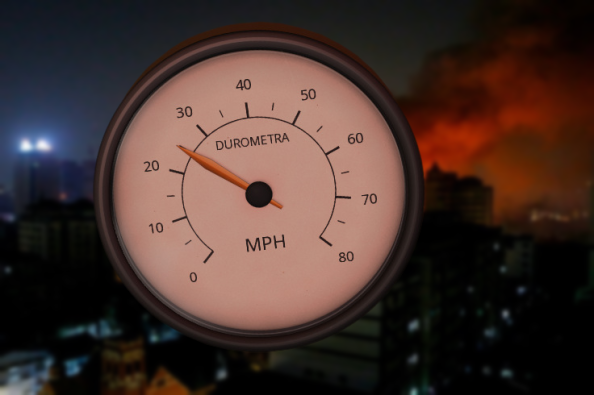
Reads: 25 mph
